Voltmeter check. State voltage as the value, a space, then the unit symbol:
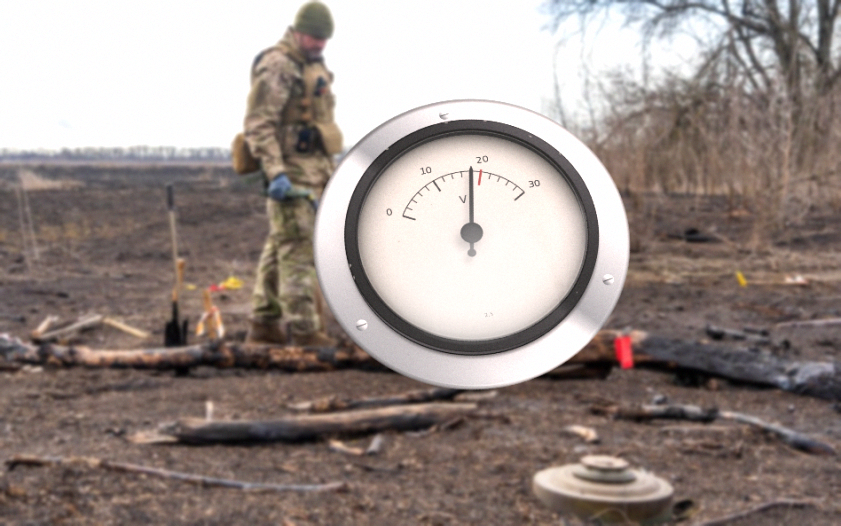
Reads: 18 V
